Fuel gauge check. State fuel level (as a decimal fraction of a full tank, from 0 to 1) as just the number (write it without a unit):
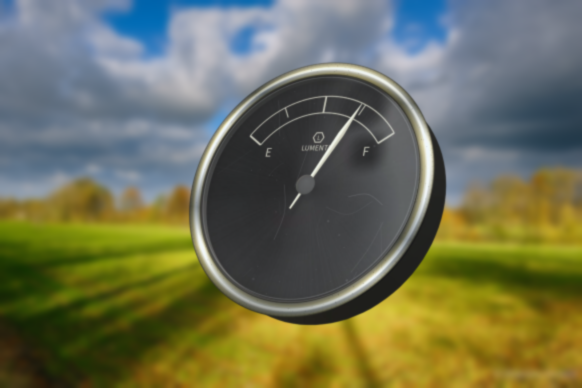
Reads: 0.75
